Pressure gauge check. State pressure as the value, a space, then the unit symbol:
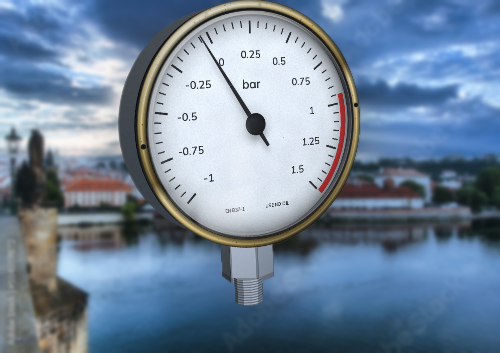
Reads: -0.05 bar
